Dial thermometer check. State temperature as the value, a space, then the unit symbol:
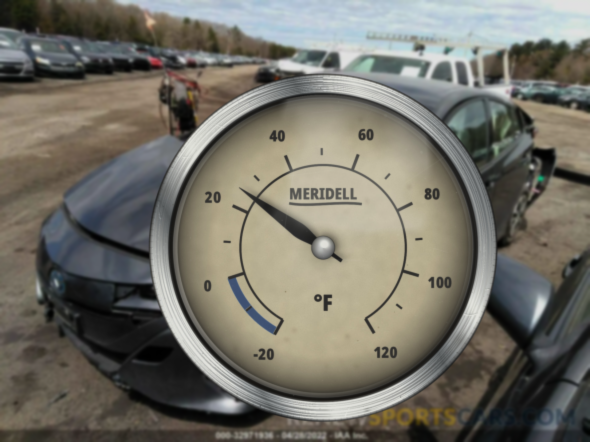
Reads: 25 °F
